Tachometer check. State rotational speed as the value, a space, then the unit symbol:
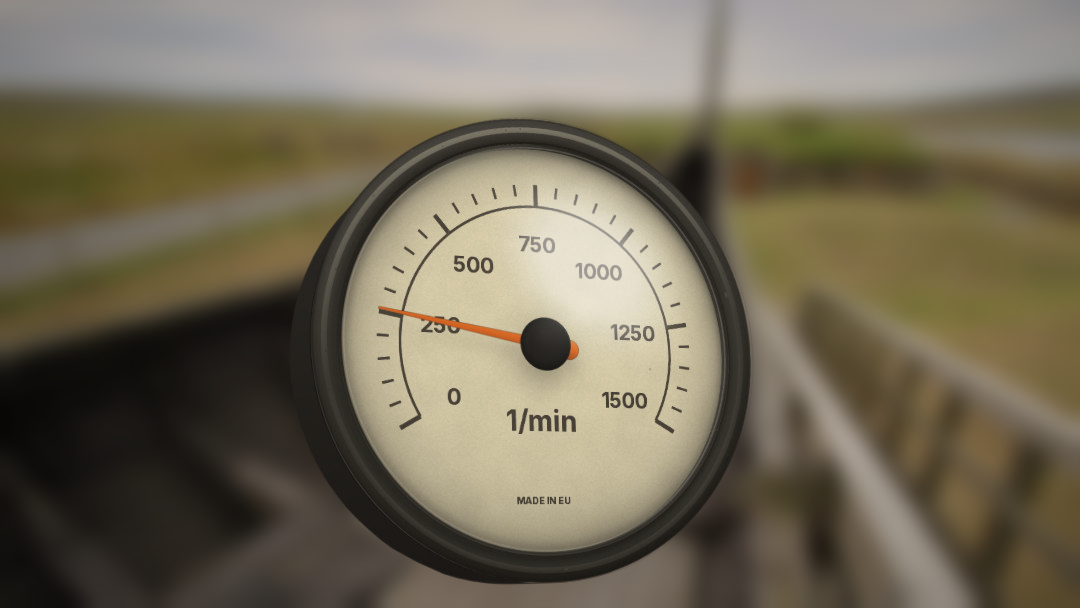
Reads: 250 rpm
